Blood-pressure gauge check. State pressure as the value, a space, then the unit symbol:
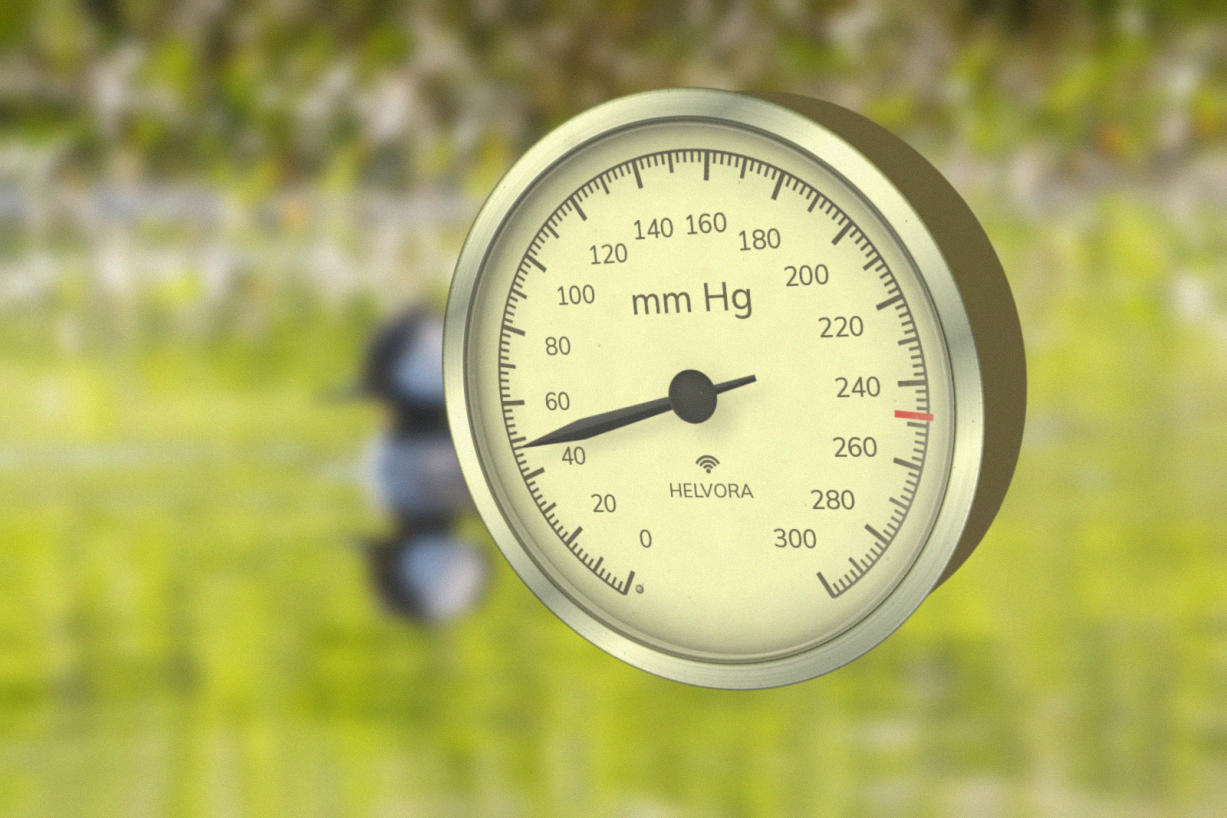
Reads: 48 mmHg
